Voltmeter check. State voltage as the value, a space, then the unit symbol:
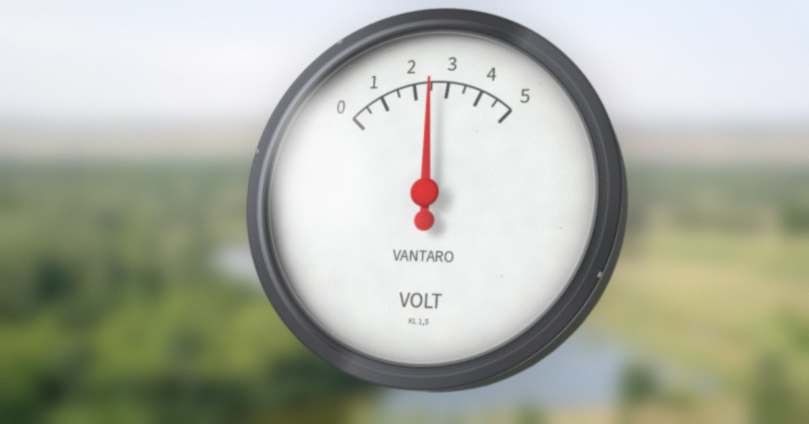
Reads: 2.5 V
